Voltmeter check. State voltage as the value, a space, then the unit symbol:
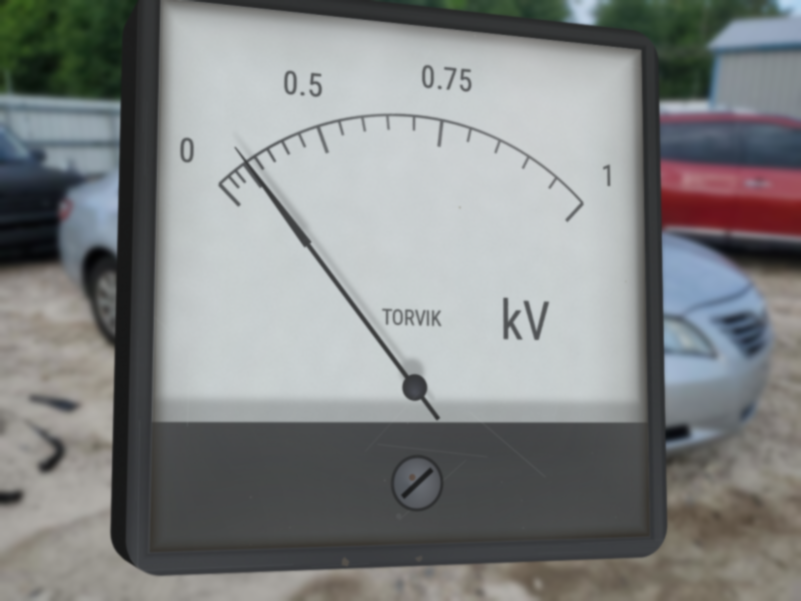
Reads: 0.25 kV
